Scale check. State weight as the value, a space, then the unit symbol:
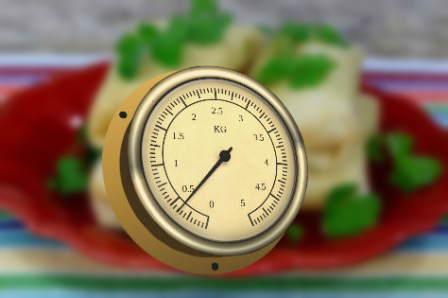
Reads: 0.4 kg
